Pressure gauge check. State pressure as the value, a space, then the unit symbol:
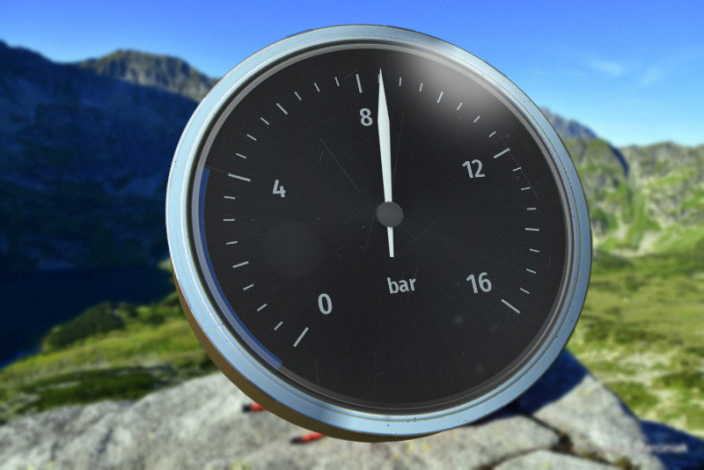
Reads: 8.5 bar
